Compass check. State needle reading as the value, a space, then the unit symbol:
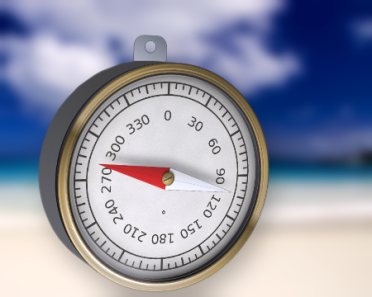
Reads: 282.5 °
